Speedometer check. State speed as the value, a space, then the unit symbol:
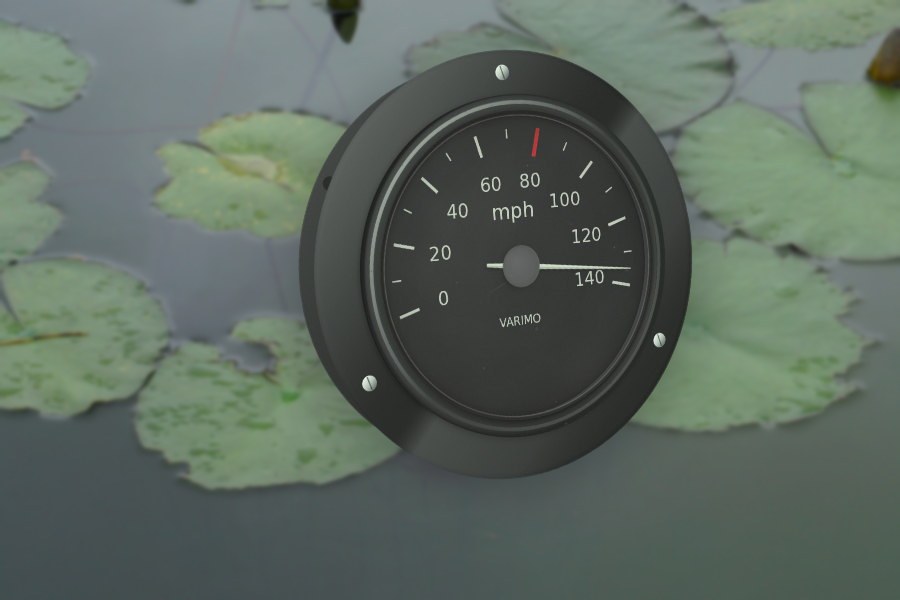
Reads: 135 mph
